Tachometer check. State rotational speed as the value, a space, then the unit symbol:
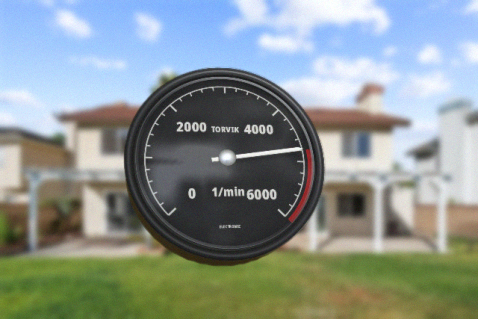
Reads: 4800 rpm
